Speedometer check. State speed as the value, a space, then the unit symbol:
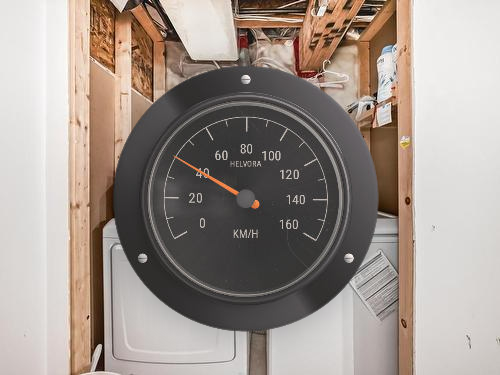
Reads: 40 km/h
